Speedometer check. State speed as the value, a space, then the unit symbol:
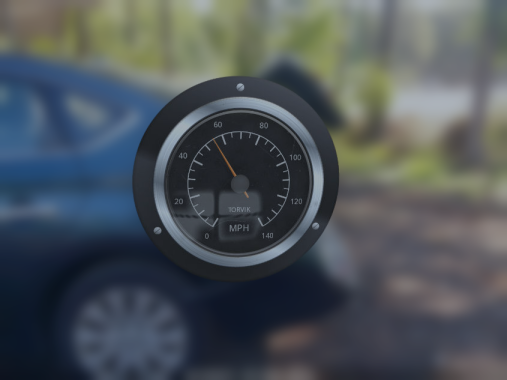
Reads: 55 mph
